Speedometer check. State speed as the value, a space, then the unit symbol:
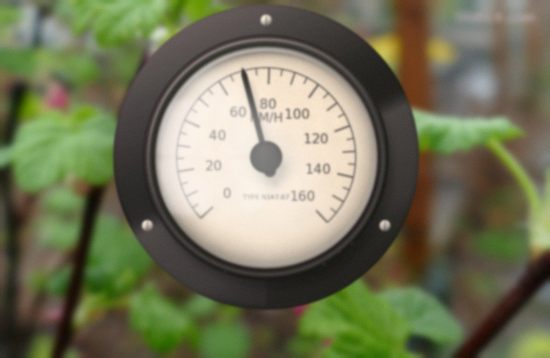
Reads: 70 km/h
